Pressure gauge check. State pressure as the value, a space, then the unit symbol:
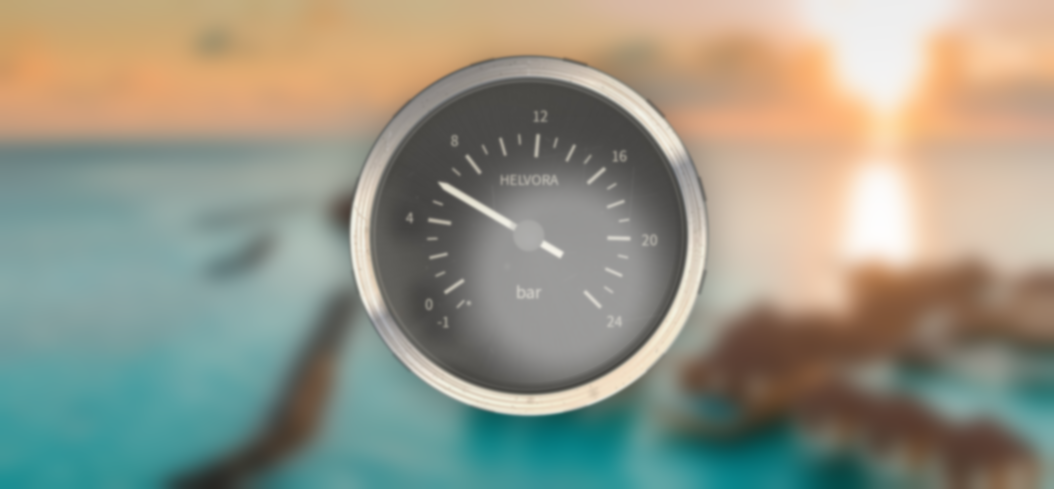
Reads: 6 bar
